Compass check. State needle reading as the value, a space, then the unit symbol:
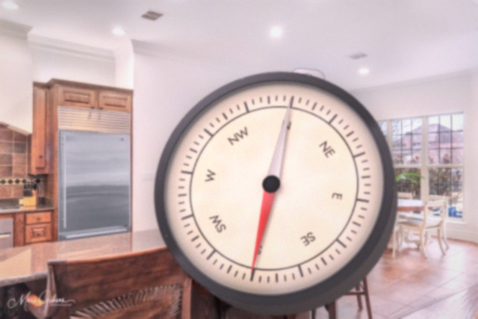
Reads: 180 °
